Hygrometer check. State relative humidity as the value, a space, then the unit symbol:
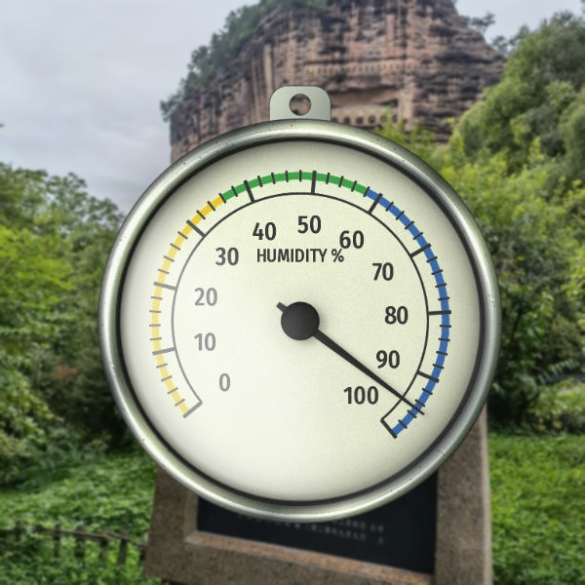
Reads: 95 %
